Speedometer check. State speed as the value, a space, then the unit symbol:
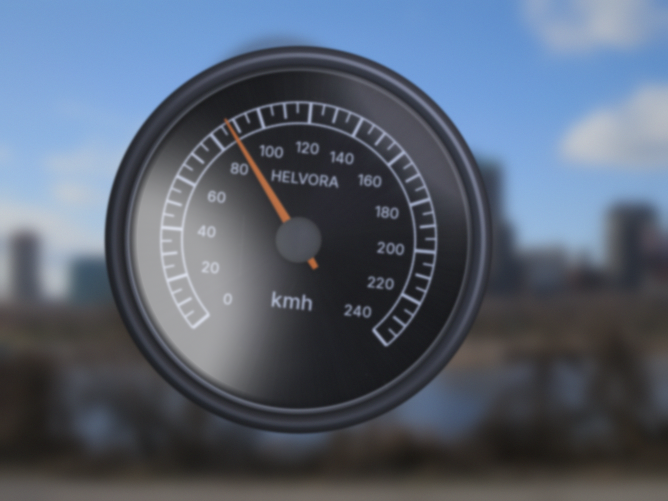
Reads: 87.5 km/h
